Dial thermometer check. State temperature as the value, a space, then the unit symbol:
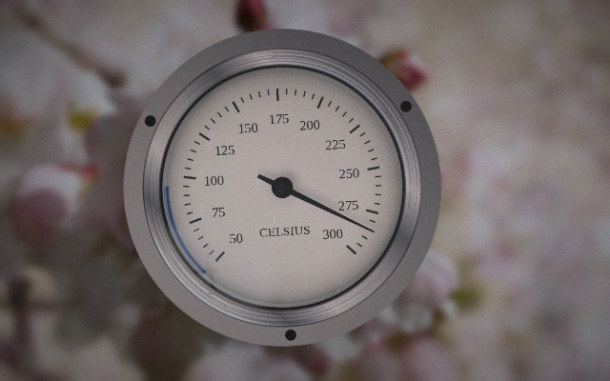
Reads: 285 °C
